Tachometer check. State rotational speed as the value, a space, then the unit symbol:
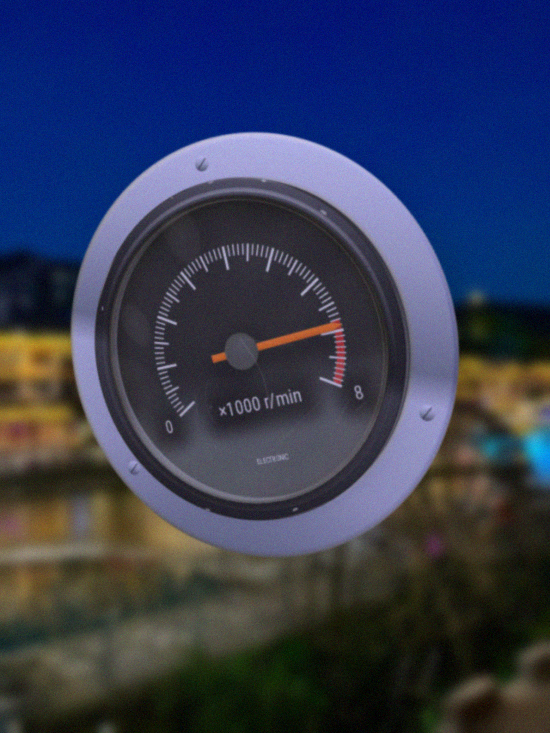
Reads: 6900 rpm
